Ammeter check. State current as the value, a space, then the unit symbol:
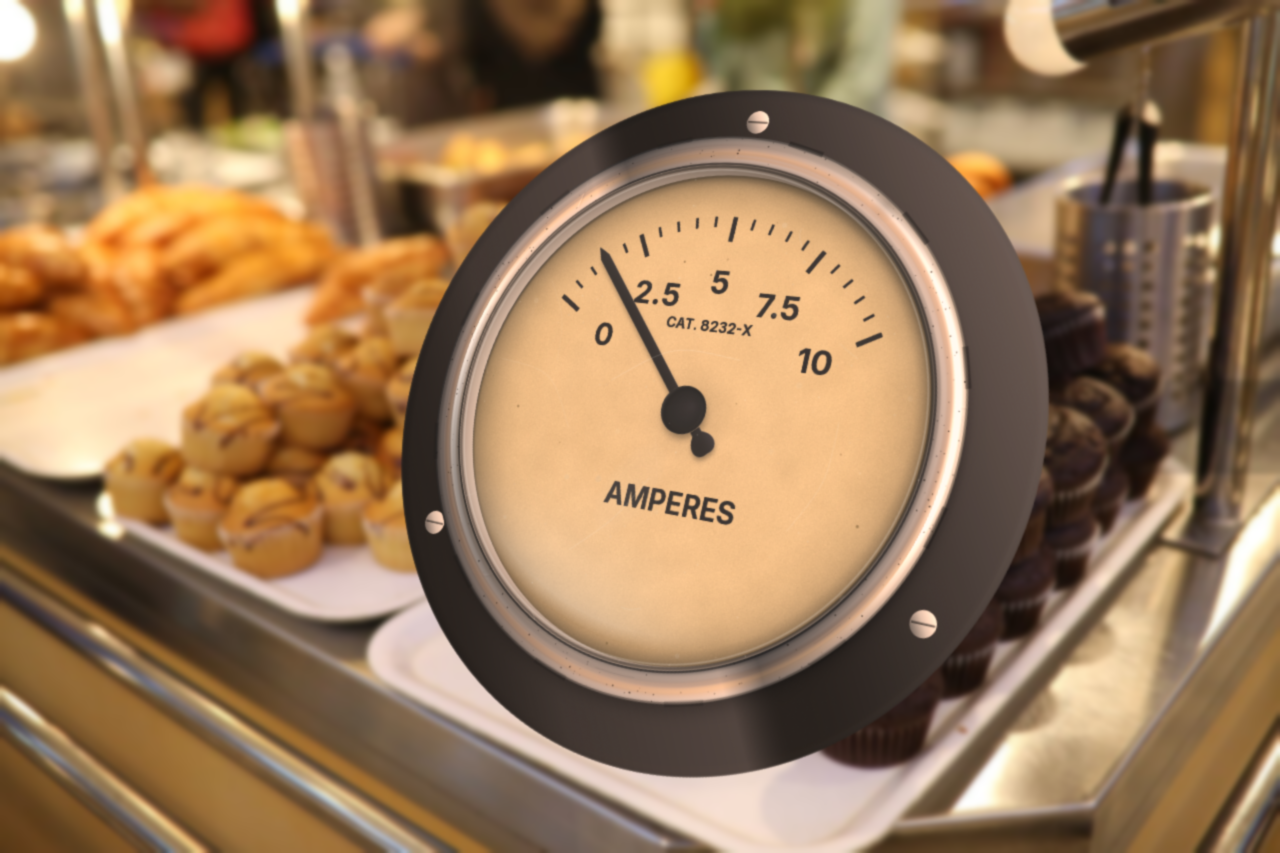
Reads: 1.5 A
